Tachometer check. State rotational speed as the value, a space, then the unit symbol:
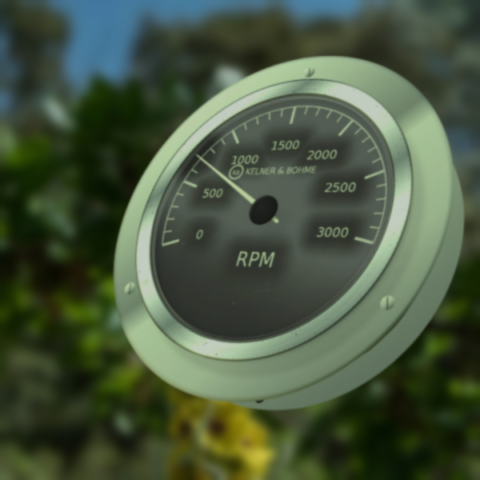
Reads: 700 rpm
